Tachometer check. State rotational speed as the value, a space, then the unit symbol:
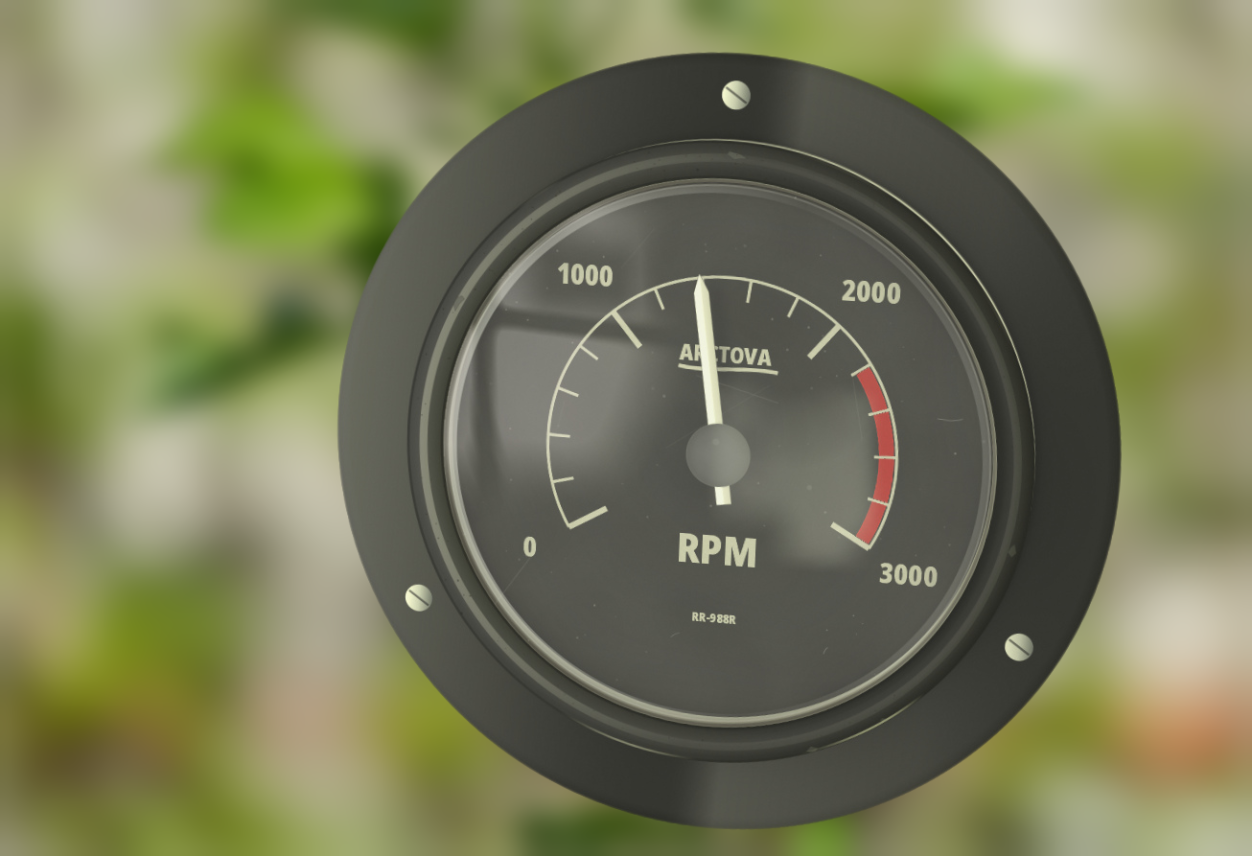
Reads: 1400 rpm
